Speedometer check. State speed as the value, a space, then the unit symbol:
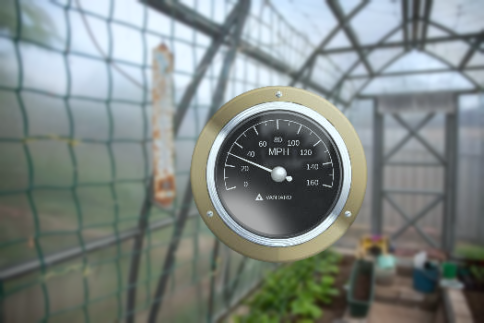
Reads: 30 mph
